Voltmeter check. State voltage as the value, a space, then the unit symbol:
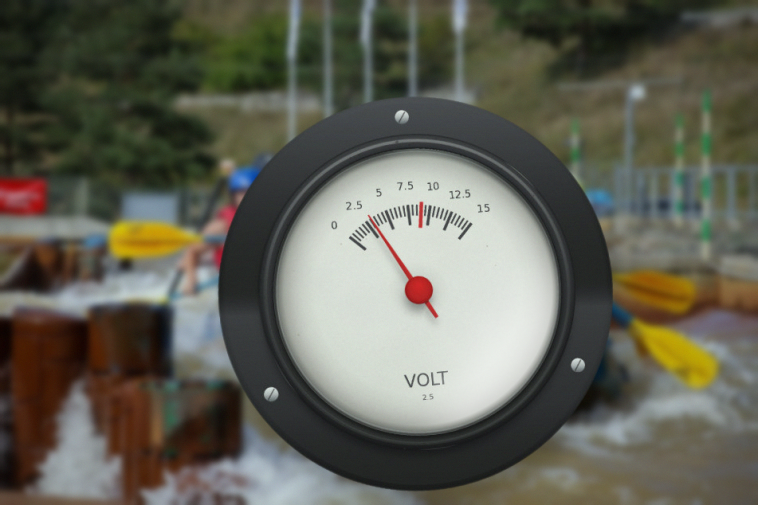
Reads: 3 V
